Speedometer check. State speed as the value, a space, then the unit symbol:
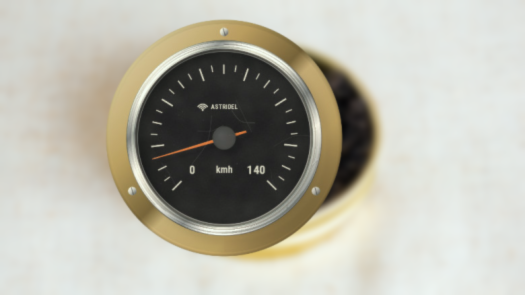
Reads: 15 km/h
